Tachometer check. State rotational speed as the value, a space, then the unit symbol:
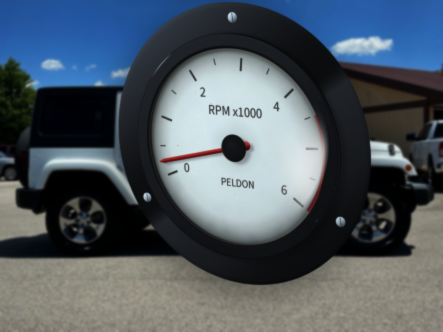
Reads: 250 rpm
